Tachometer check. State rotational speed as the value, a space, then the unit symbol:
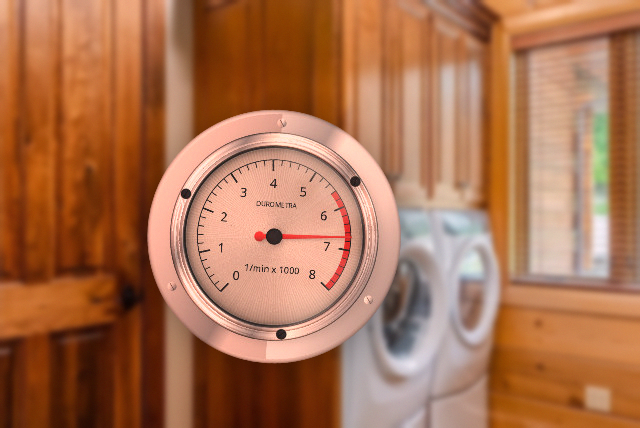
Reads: 6700 rpm
